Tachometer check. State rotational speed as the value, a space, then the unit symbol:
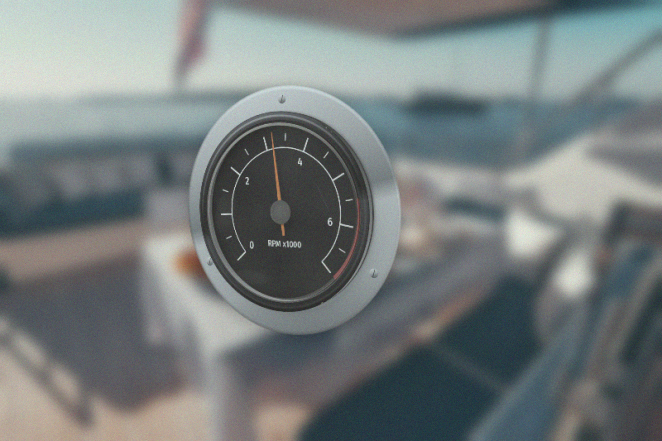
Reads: 3250 rpm
